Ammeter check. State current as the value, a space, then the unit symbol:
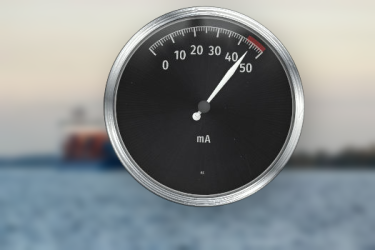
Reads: 45 mA
